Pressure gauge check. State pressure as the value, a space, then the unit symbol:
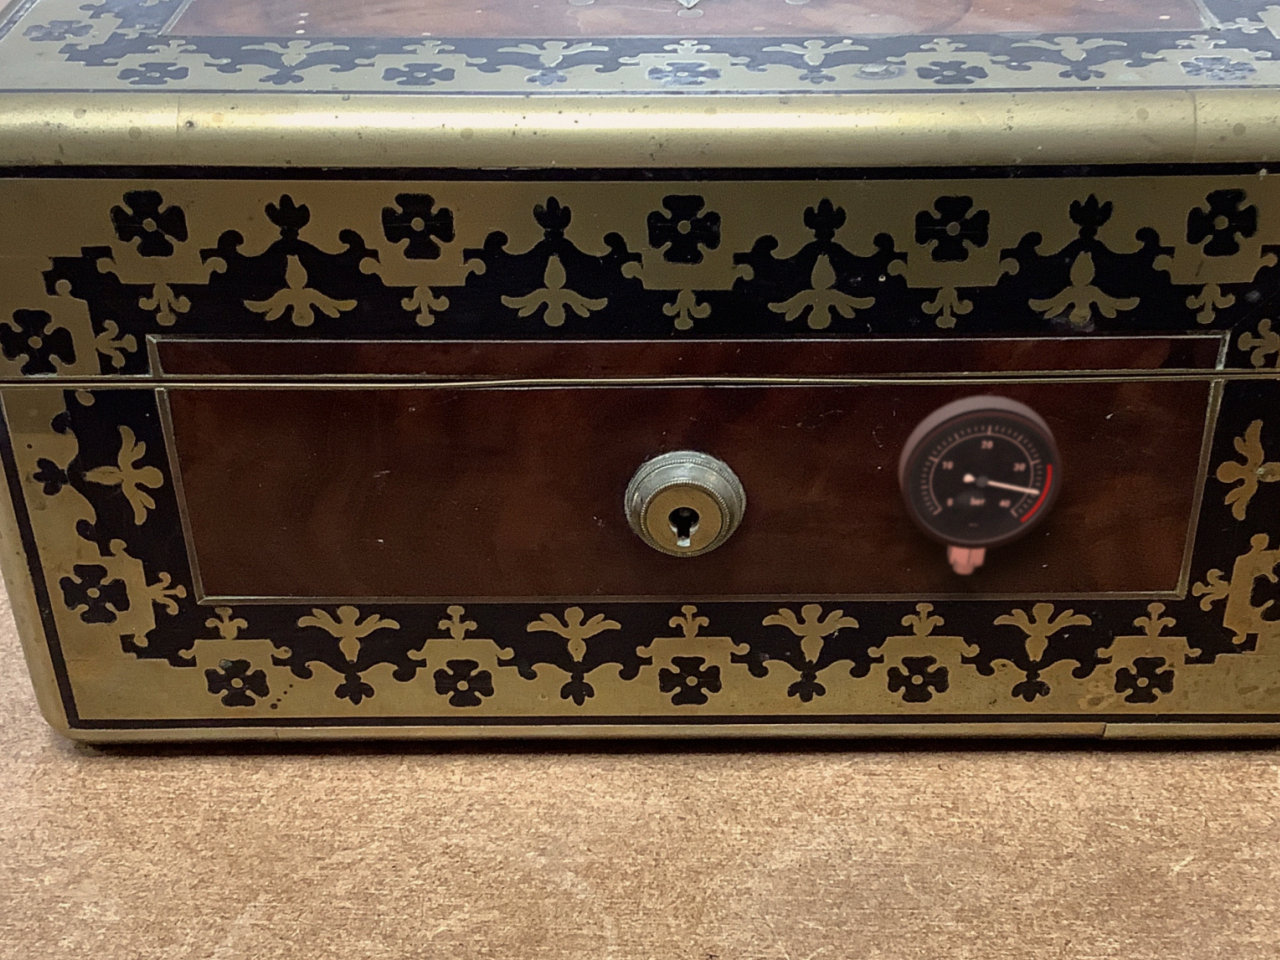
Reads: 35 bar
